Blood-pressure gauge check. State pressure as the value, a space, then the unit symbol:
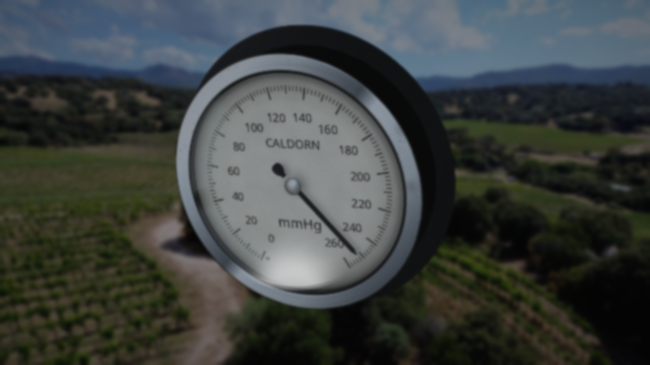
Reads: 250 mmHg
